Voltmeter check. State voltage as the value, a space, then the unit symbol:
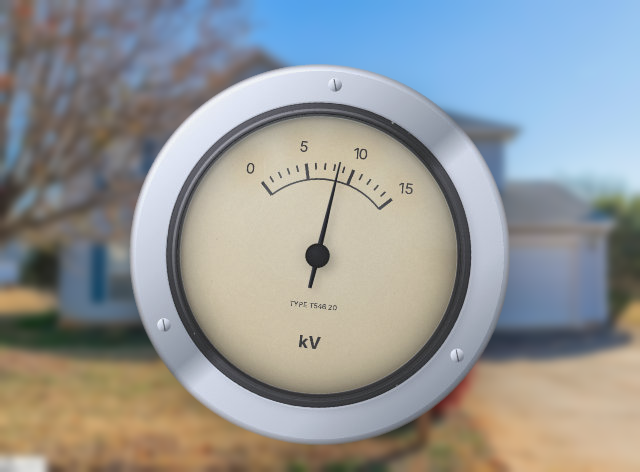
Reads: 8.5 kV
